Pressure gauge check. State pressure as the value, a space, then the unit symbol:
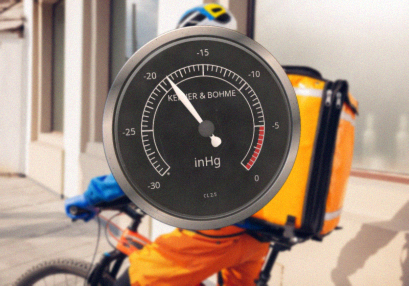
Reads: -19 inHg
